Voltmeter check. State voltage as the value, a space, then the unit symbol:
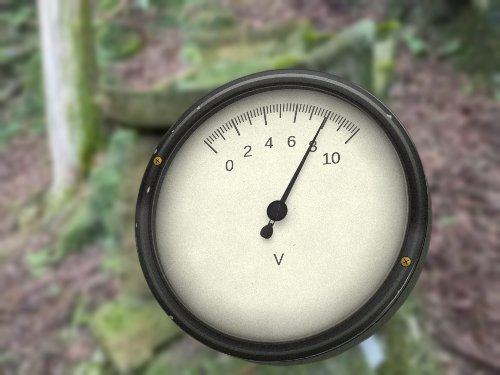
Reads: 8 V
